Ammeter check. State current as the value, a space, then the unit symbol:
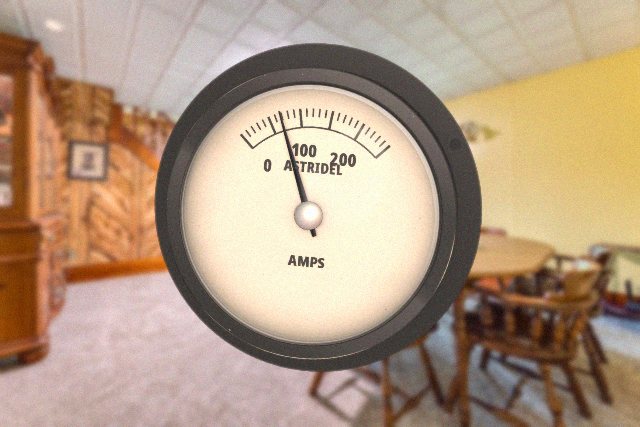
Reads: 70 A
